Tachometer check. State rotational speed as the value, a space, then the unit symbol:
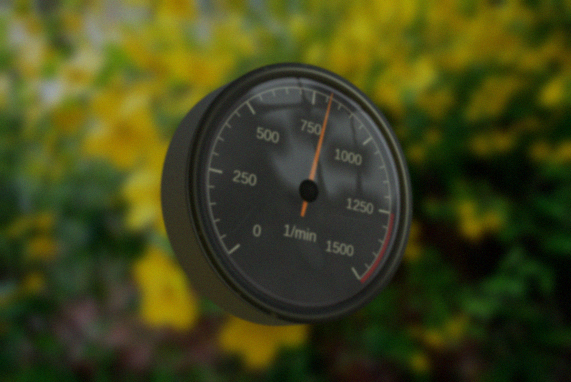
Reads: 800 rpm
